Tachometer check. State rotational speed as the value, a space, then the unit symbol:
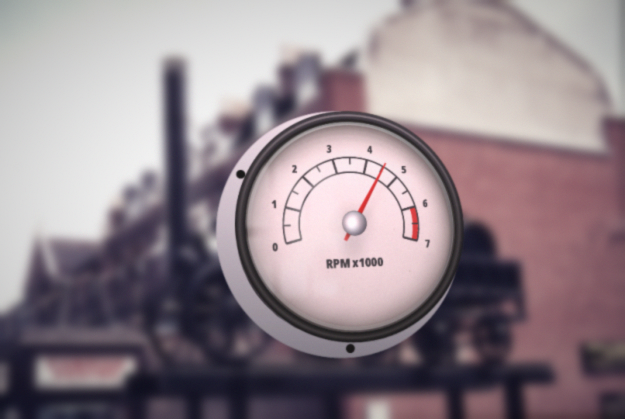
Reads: 4500 rpm
